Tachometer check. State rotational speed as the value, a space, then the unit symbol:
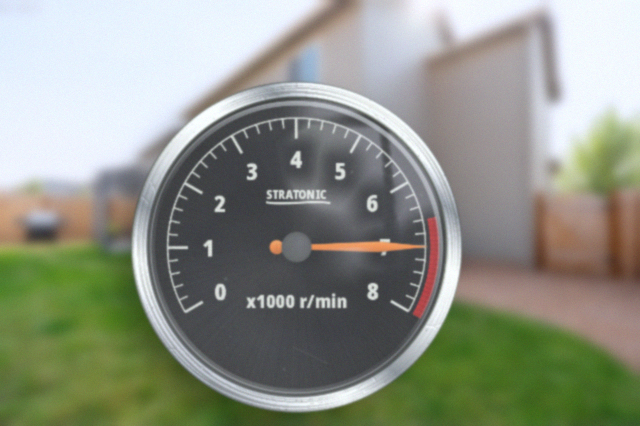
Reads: 7000 rpm
